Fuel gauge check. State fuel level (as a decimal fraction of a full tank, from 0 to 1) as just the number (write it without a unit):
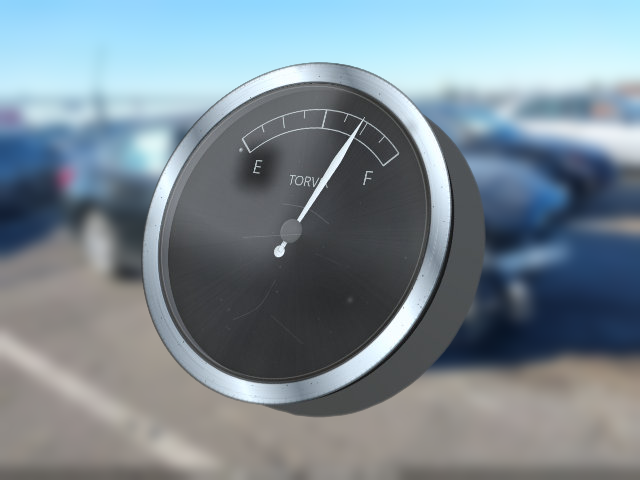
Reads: 0.75
